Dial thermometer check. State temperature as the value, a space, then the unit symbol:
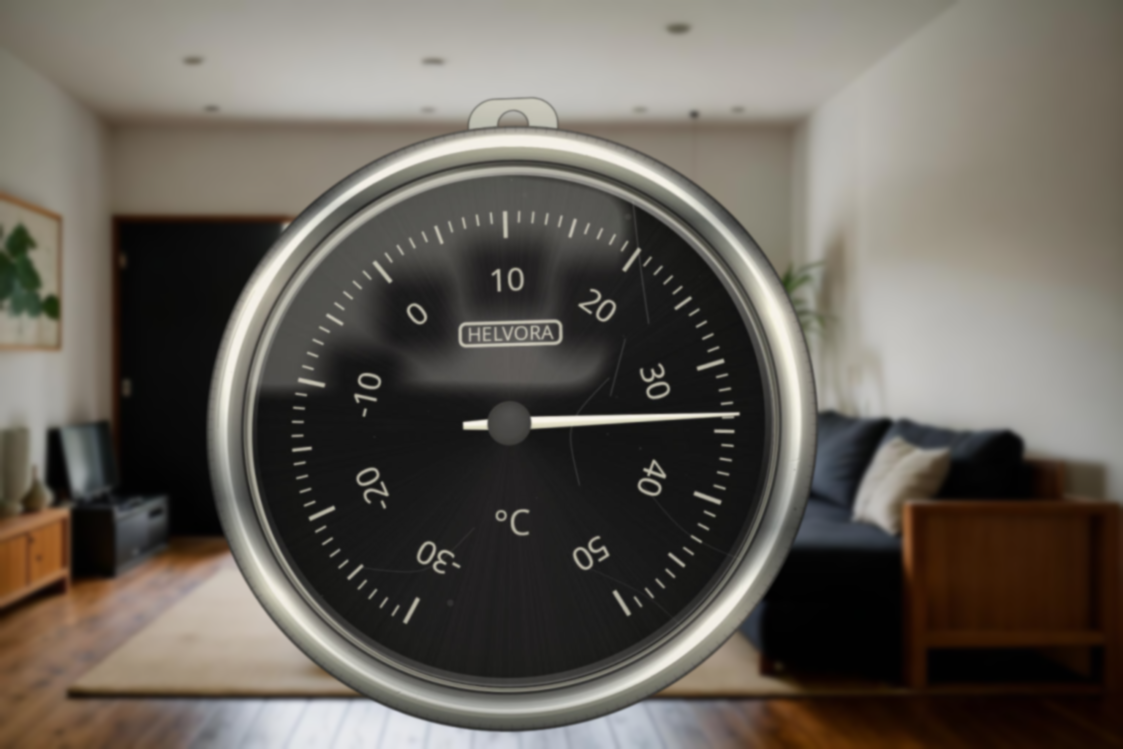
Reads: 34 °C
